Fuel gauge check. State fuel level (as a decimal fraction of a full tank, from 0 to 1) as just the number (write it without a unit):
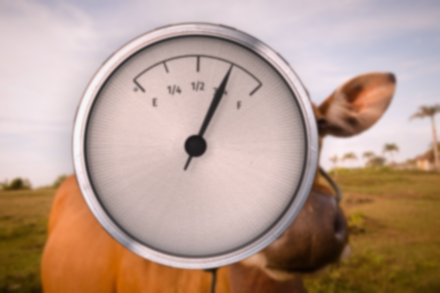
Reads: 0.75
